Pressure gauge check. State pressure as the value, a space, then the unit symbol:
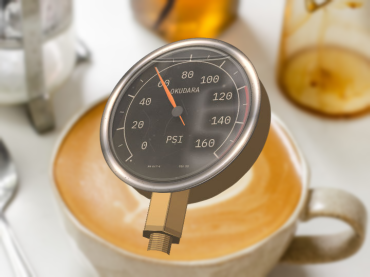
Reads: 60 psi
